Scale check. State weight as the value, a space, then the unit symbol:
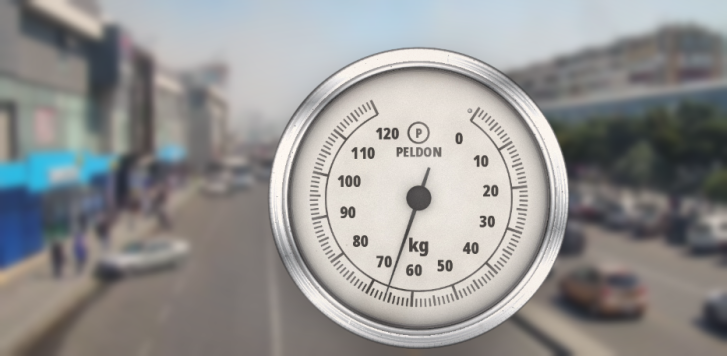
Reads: 66 kg
